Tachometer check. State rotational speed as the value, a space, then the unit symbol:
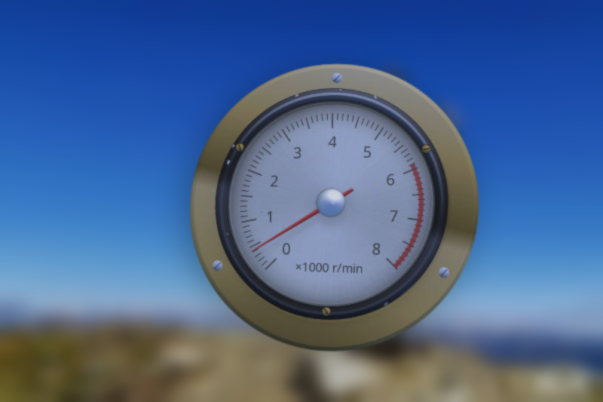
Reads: 400 rpm
